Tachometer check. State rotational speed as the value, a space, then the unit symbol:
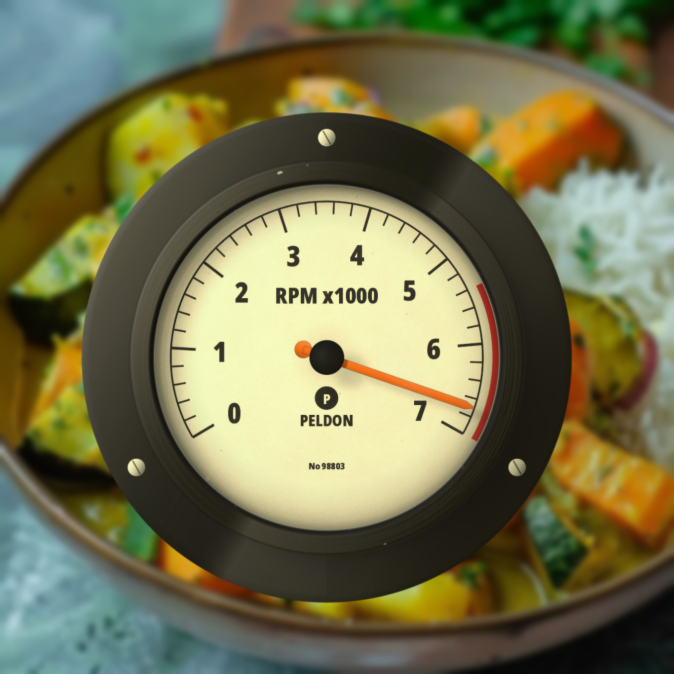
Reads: 6700 rpm
